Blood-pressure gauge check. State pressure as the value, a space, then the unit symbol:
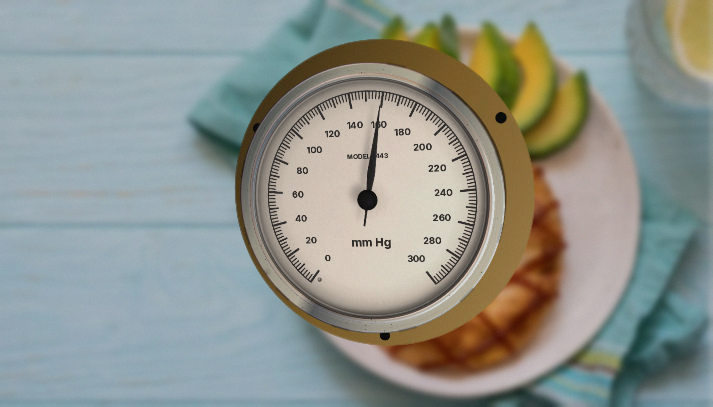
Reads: 160 mmHg
